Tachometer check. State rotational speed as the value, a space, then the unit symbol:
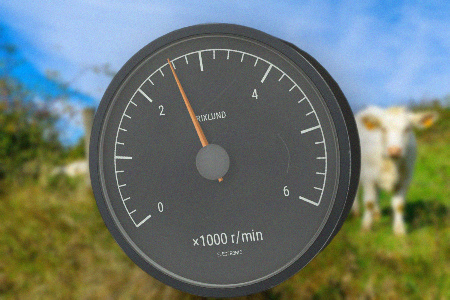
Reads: 2600 rpm
